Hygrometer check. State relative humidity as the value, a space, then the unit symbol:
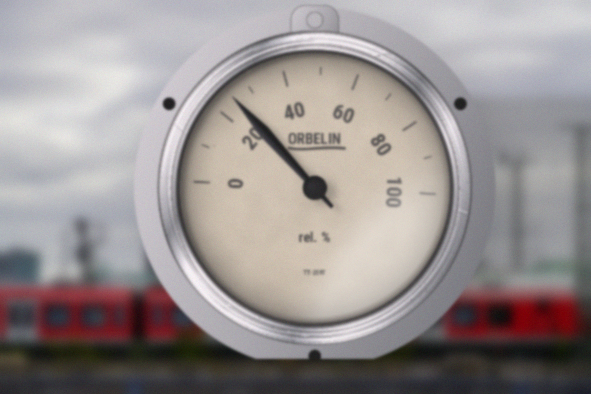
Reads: 25 %
